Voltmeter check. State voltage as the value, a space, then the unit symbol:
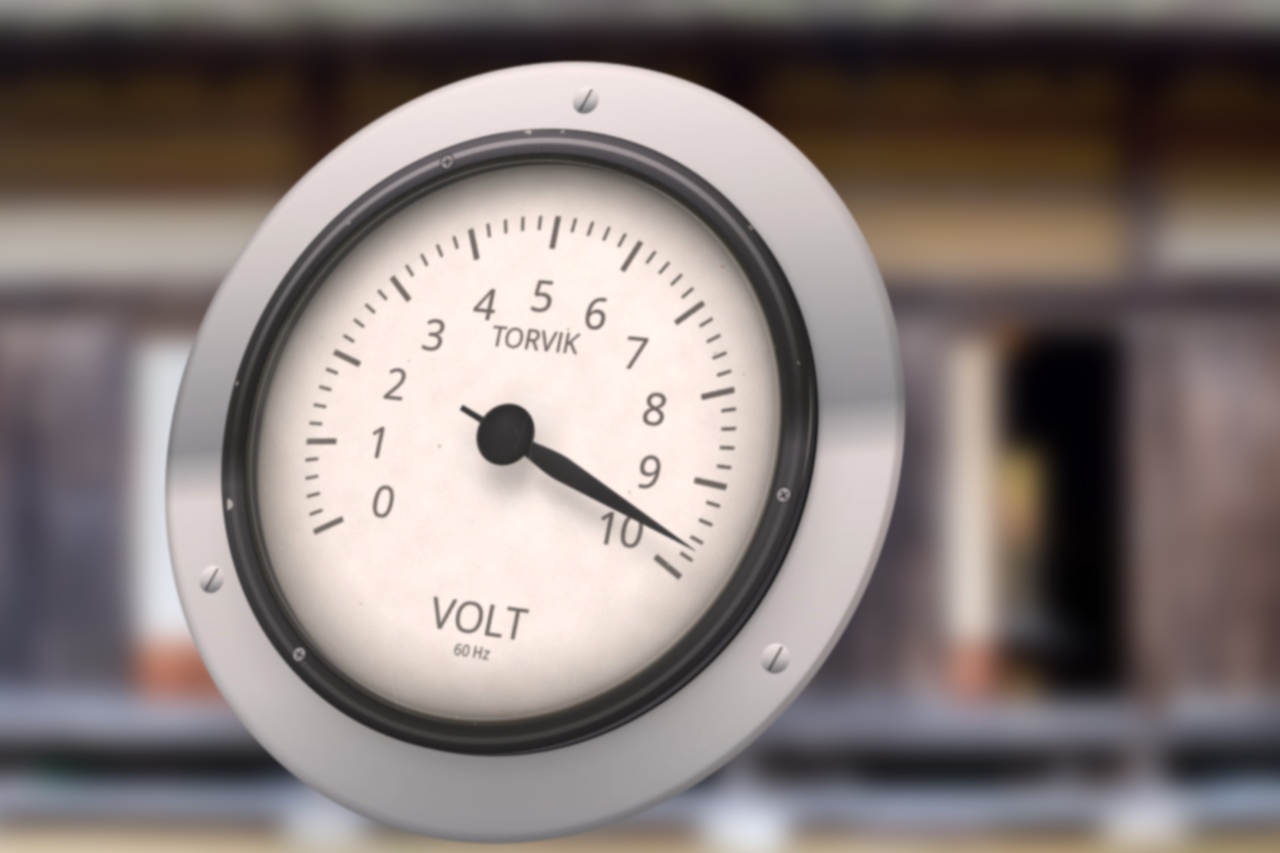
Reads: 9.7 V
